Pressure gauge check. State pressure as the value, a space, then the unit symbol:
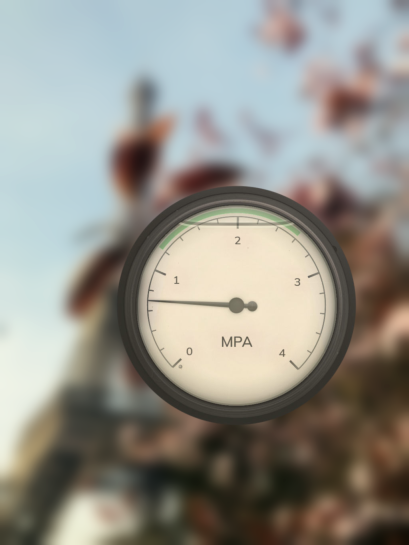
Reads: 0.7 MPa
